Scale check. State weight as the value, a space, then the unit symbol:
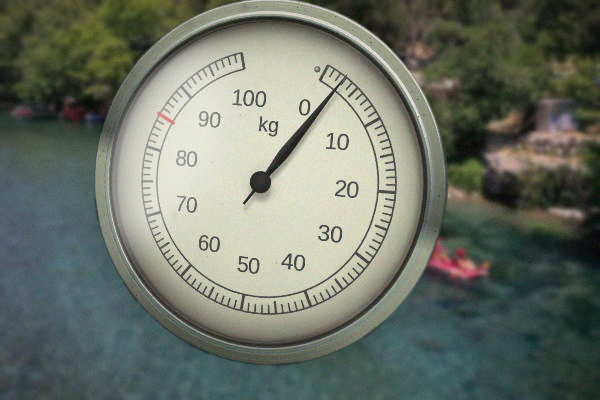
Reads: 3 kg
